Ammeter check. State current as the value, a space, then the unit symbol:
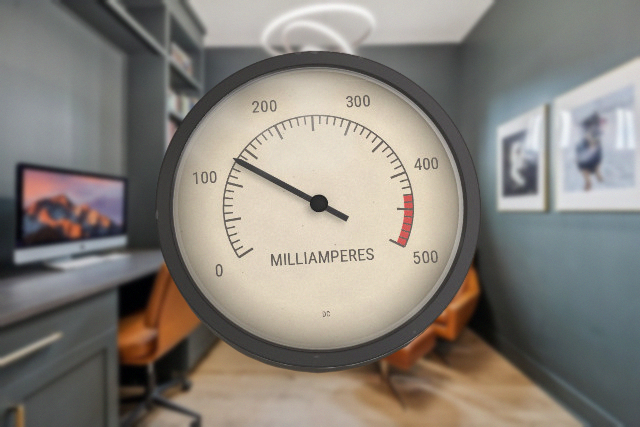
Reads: 130 mA
